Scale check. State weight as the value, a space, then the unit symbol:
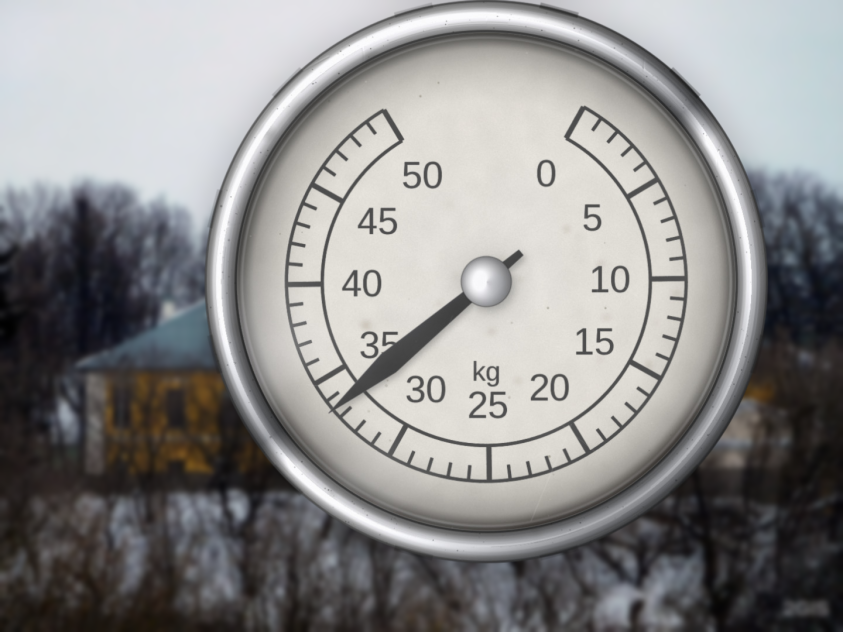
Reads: 33.5 kg
